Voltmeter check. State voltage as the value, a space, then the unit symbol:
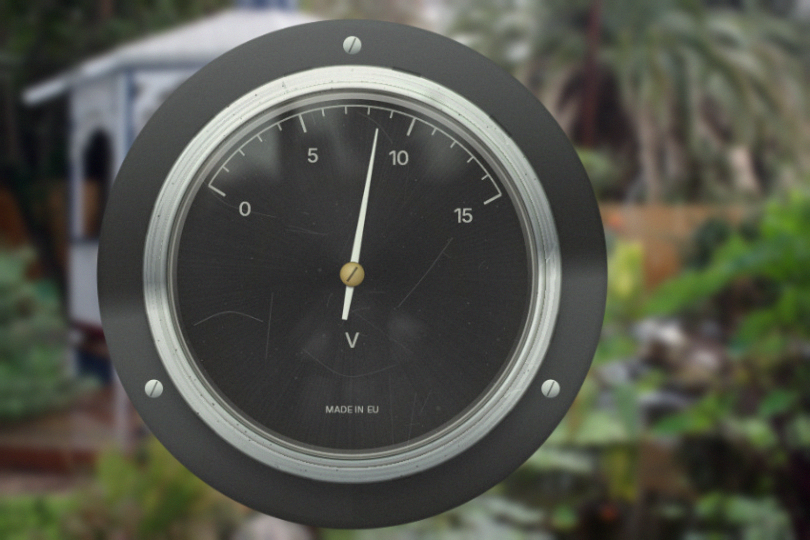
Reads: 8.5 V
